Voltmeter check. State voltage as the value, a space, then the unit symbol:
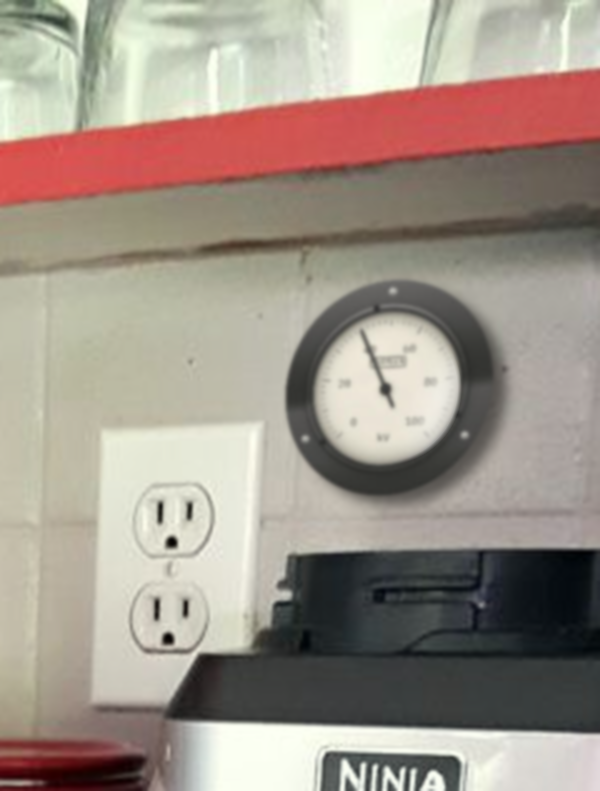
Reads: 40 kV
